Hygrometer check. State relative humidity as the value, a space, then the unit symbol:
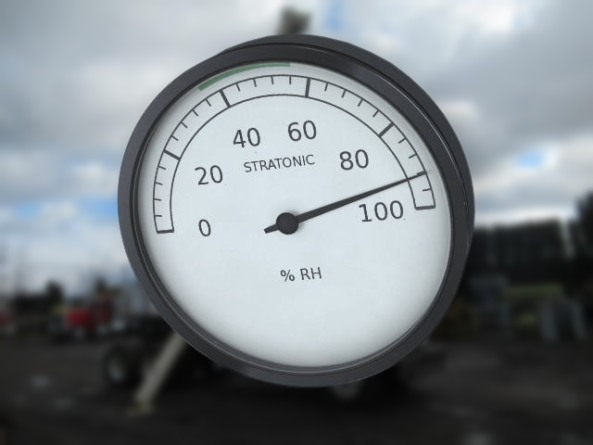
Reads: 92 %
